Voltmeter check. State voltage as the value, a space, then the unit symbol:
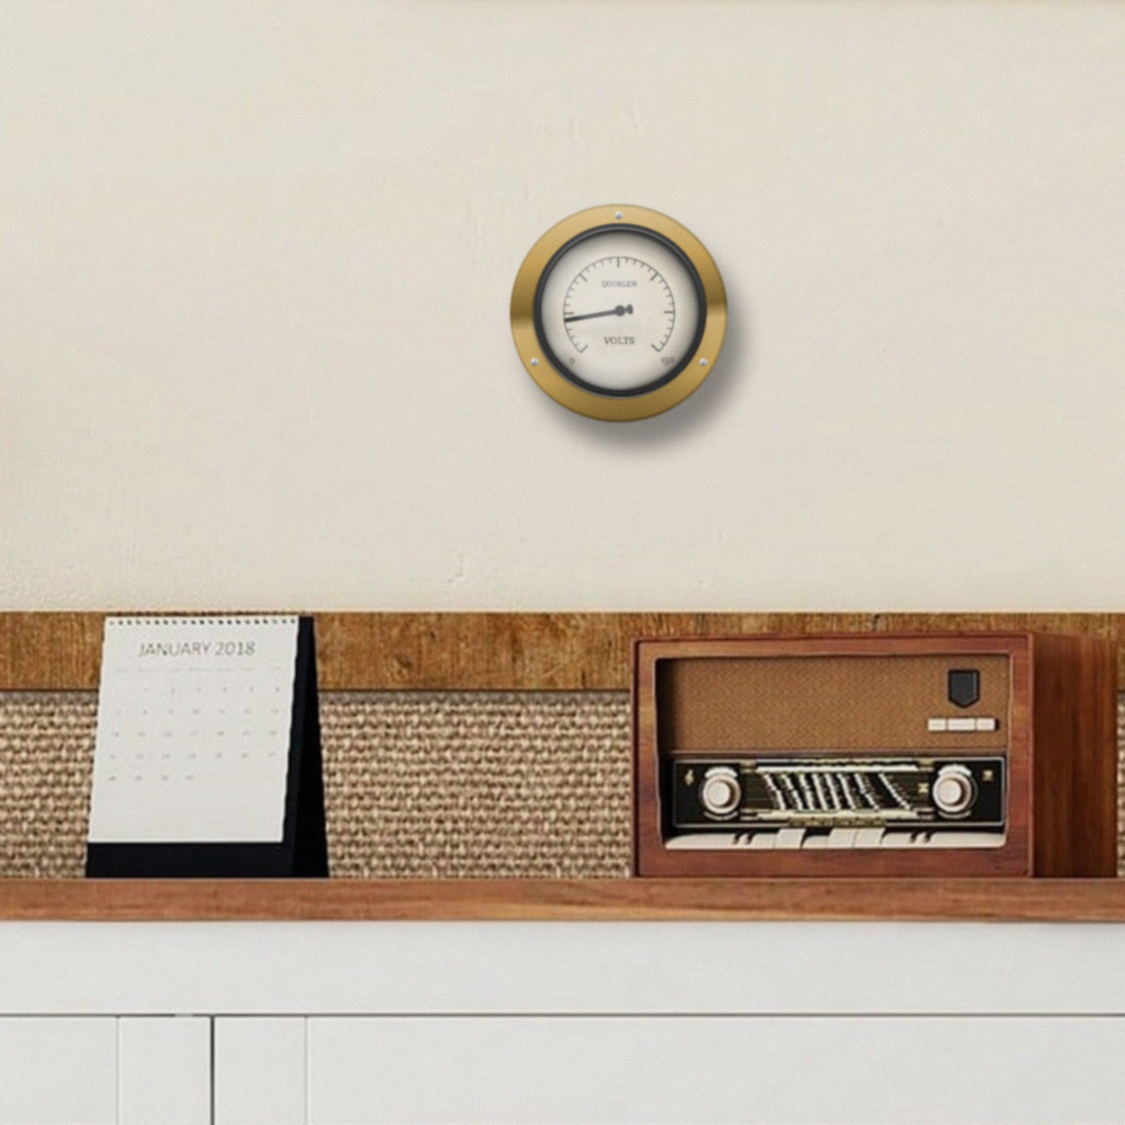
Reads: 20 V
